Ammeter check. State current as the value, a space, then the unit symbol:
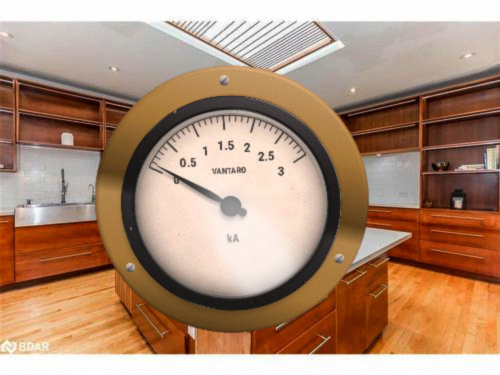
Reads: 0.1 kA
